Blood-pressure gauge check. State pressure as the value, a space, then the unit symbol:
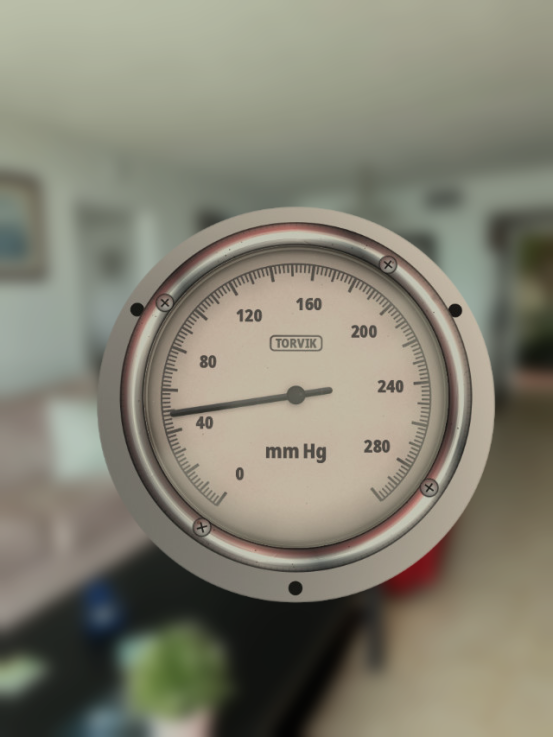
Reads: 48 mmHg
